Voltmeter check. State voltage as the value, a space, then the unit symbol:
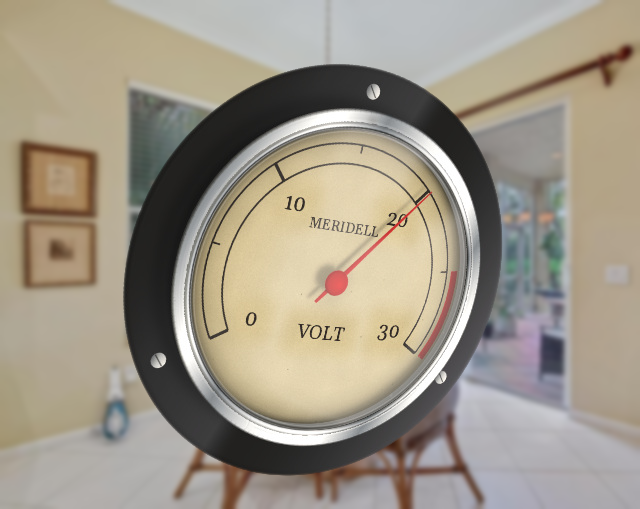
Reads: 20 V
